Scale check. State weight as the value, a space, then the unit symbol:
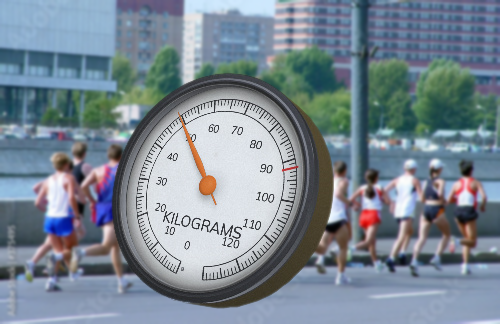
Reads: 50 kg
